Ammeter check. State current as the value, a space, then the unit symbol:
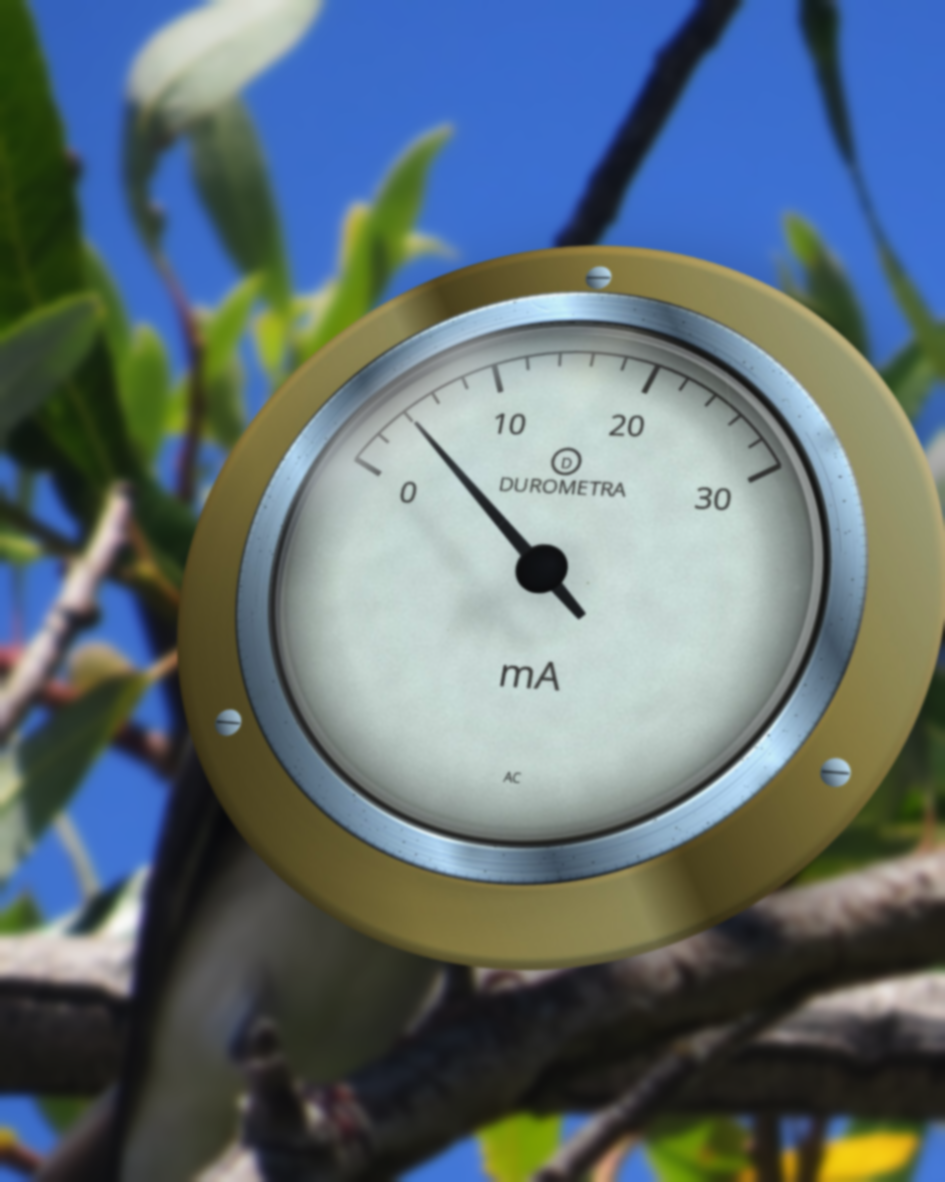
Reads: 4 mA
